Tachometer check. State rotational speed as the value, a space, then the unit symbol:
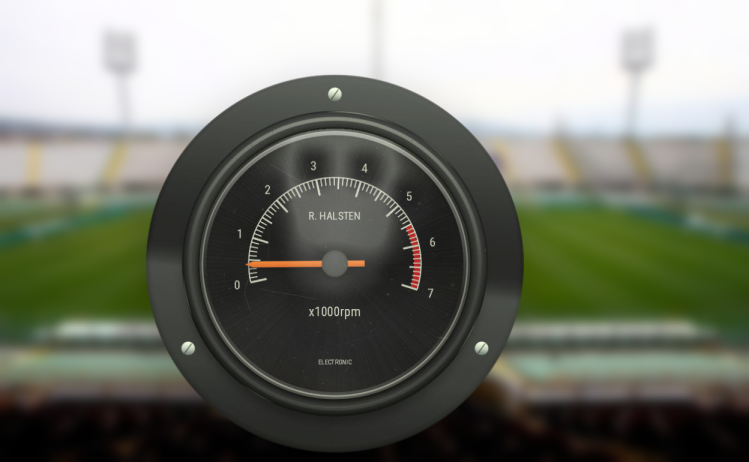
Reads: 400 rpm
